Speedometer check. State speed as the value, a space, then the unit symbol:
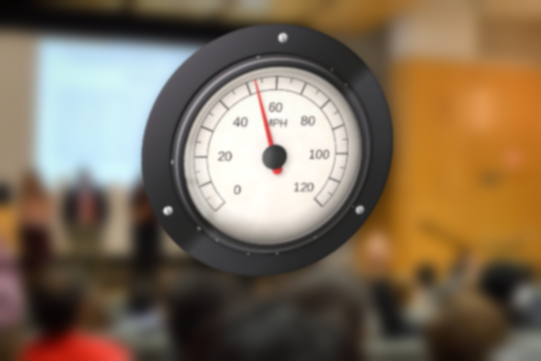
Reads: 52.5 mph
